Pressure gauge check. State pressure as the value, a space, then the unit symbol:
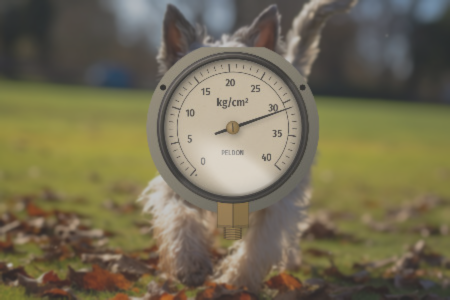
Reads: 31 kg/cm²
